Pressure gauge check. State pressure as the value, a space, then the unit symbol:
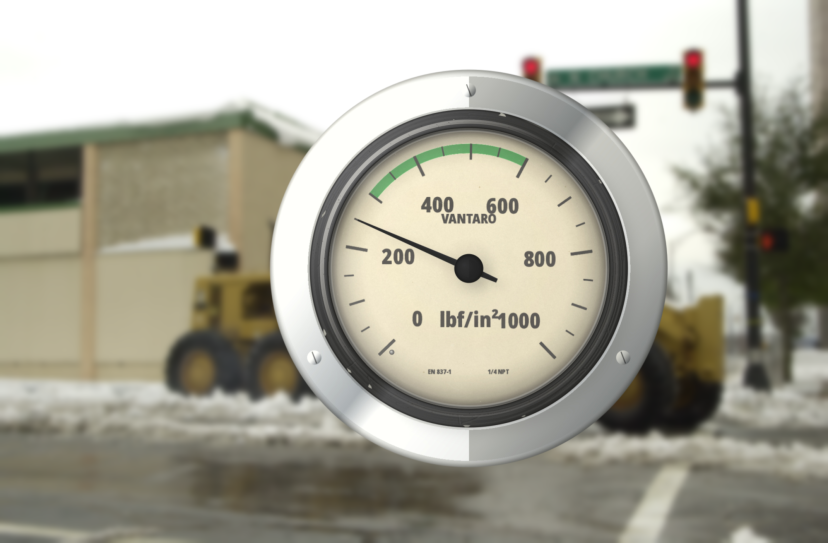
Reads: 250 psi
